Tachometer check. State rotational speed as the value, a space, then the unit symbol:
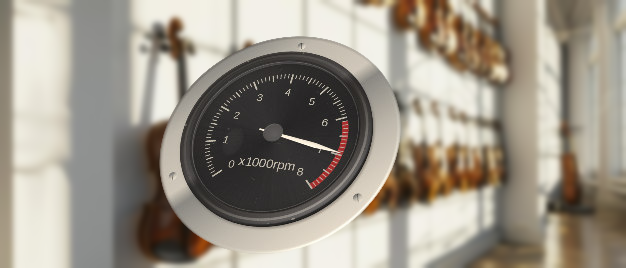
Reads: 7000 rpm
